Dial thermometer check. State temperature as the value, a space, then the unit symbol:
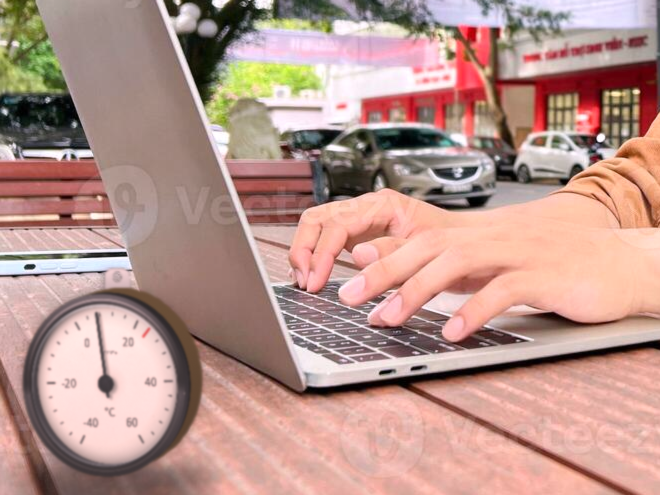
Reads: 8 °C
